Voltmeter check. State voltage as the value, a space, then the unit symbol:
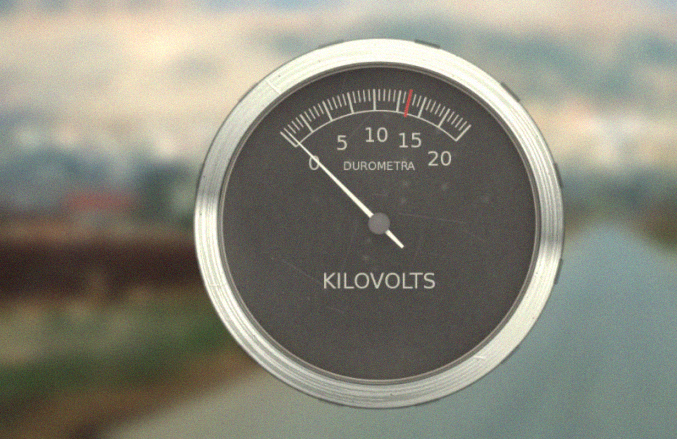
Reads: 0.5 kV
